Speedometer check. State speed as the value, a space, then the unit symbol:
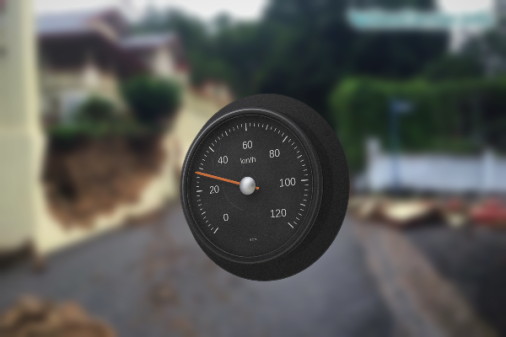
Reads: 28 km/h
